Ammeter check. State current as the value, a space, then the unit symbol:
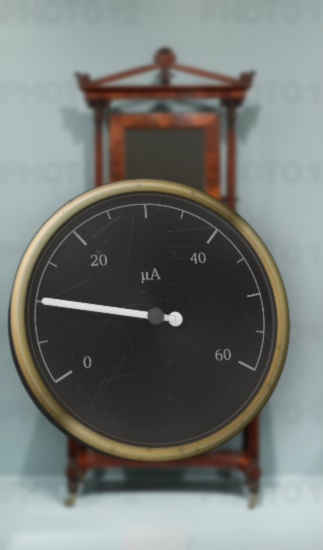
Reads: 10 µA
